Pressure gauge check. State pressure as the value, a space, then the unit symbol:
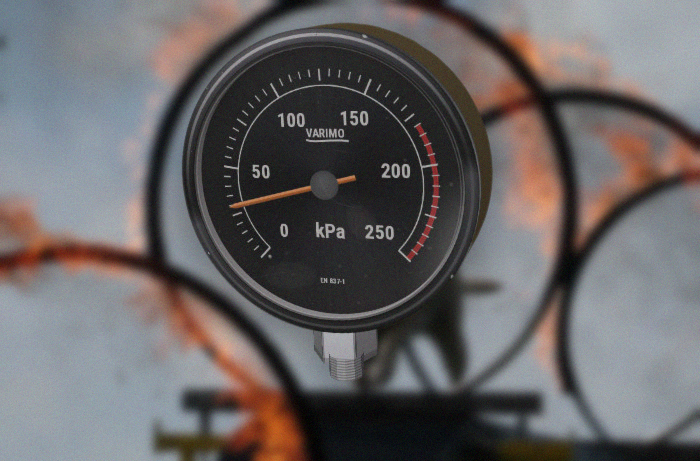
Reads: 30 kPa
